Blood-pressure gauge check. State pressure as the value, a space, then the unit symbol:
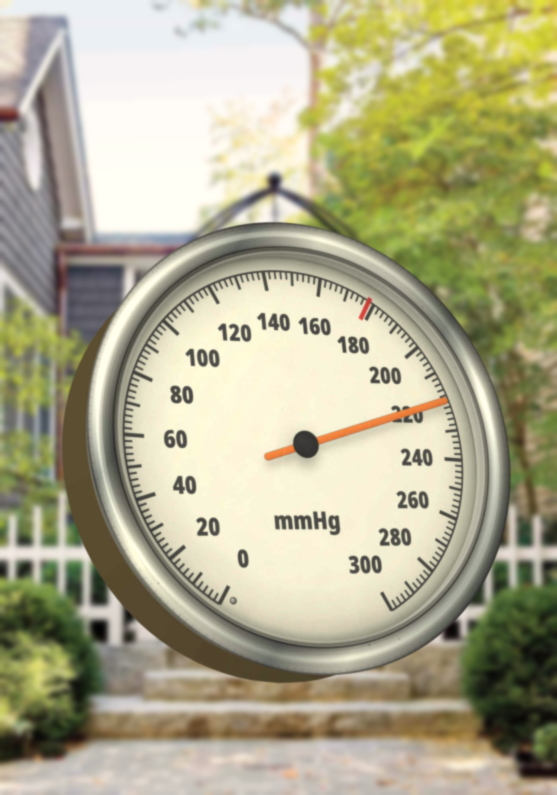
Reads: 220 mmHg
